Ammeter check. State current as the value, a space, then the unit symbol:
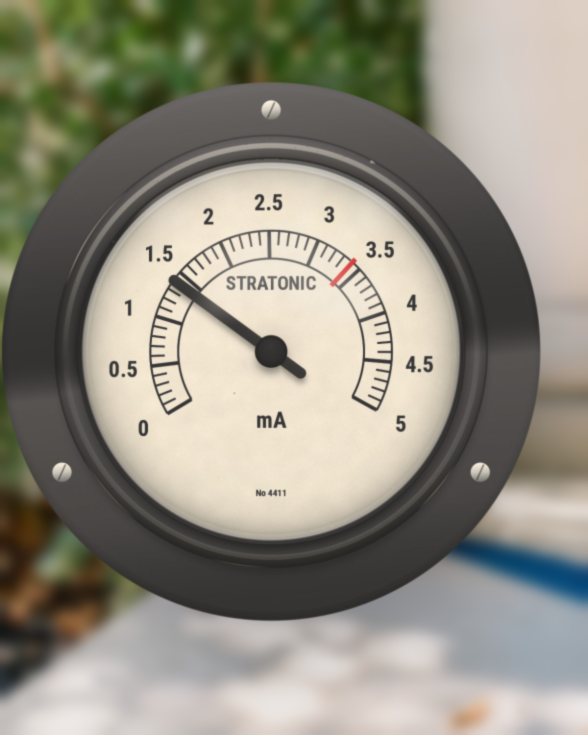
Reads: 1.4 mA
